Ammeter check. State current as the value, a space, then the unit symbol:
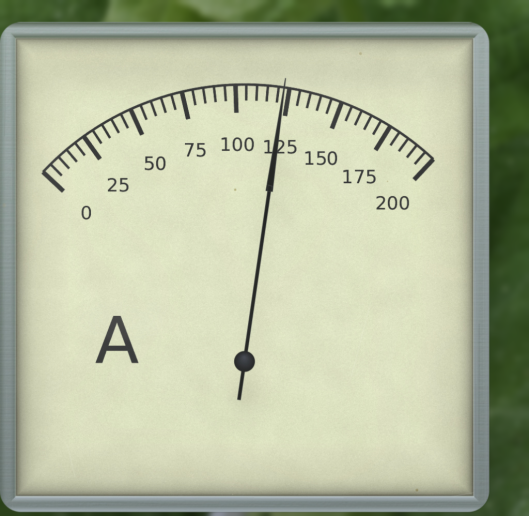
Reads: 122.5 A
